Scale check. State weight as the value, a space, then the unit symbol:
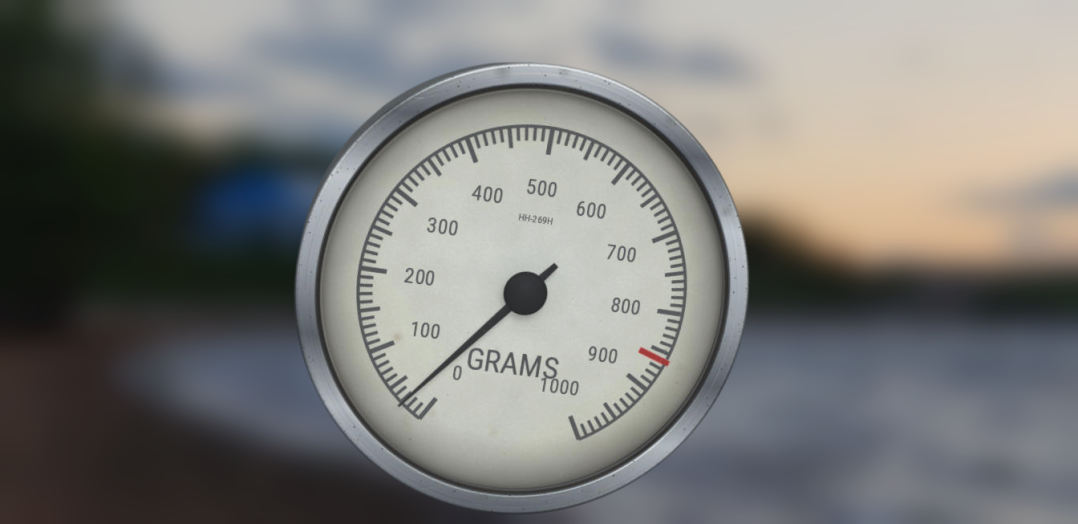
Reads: 30 g
